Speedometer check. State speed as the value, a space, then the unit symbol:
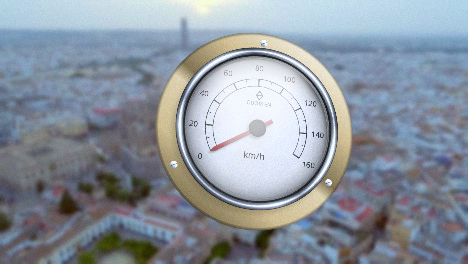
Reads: 0 km/h
